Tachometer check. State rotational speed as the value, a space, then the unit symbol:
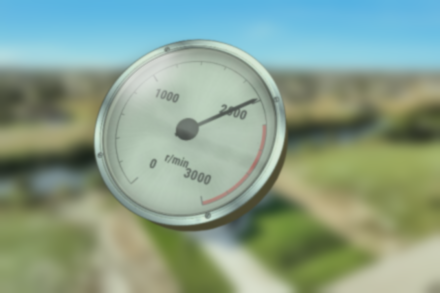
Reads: 2000 rpm
